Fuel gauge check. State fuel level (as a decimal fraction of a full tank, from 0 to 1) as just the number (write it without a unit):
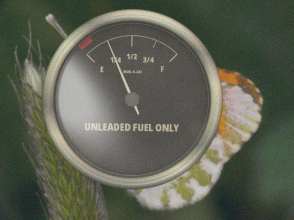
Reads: 0.25
